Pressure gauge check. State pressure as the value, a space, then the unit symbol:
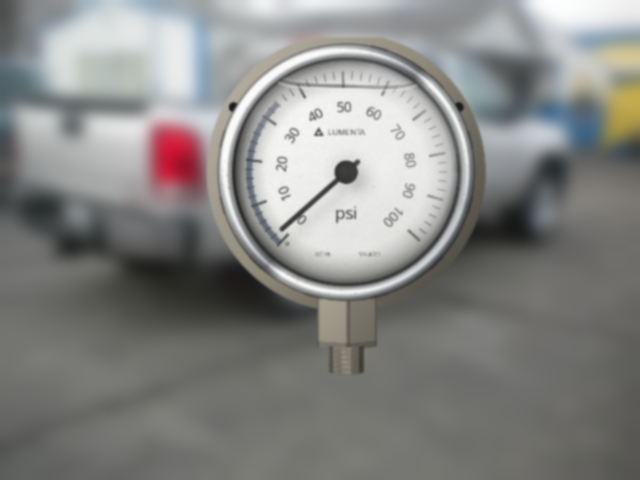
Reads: 2 psi
